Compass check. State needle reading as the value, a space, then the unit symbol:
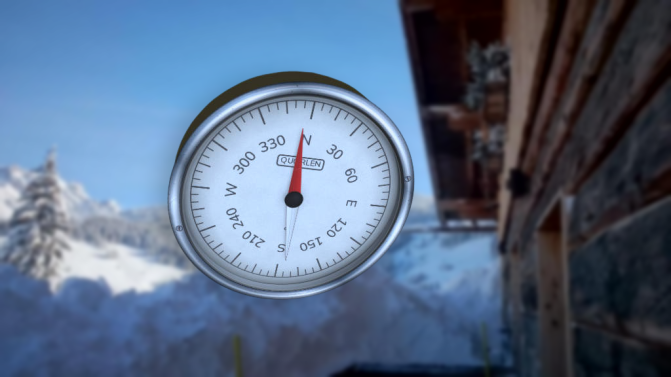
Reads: 355 °
